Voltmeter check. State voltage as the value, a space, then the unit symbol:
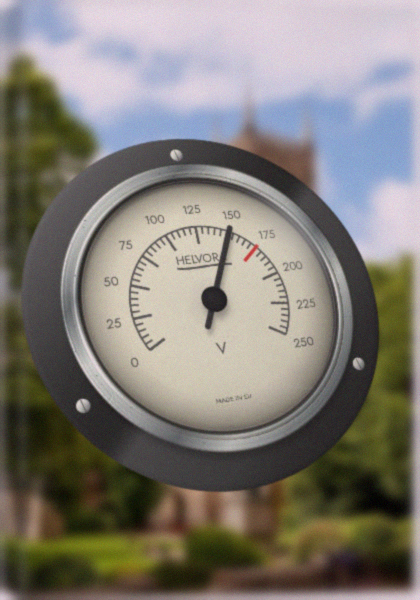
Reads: 150 V
